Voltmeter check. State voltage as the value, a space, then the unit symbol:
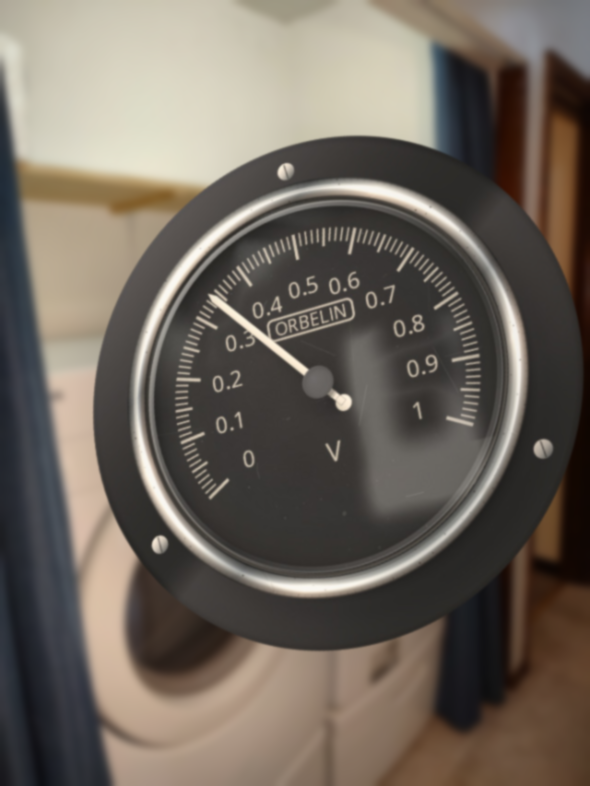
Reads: 0.34 V
